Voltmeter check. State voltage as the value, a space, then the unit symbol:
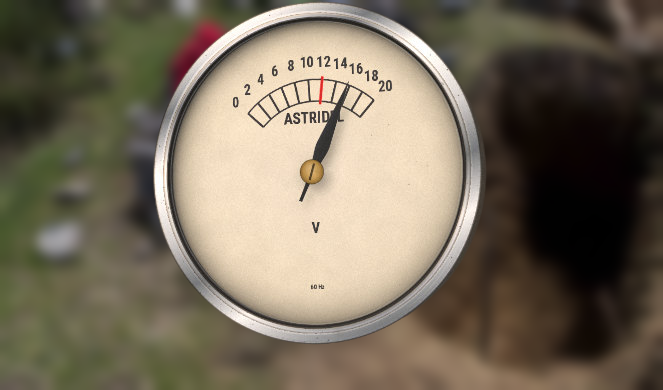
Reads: 16 V
